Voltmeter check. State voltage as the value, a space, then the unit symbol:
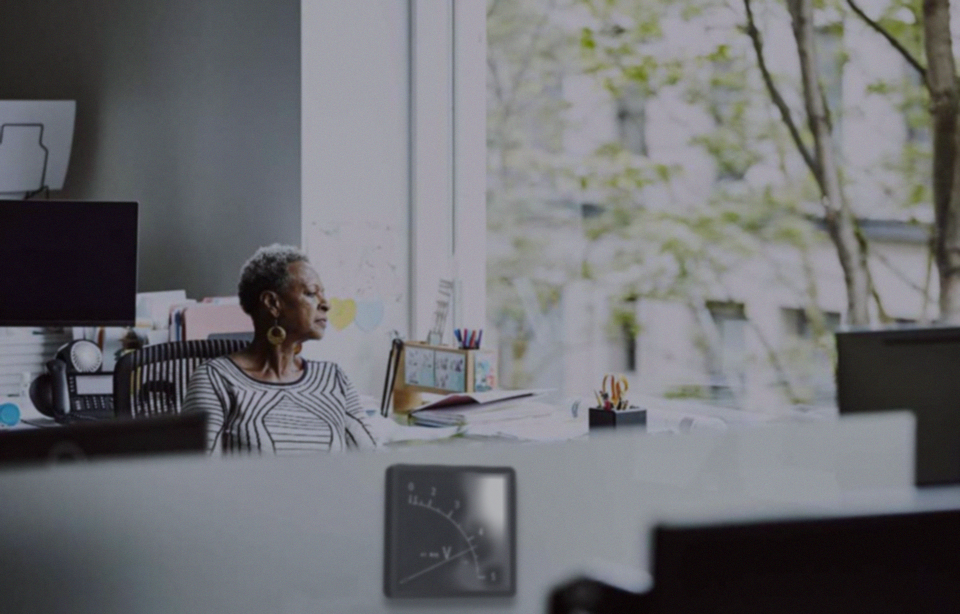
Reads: 4.25 V
